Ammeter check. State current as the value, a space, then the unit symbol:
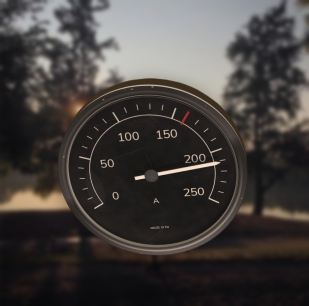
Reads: 210 A
